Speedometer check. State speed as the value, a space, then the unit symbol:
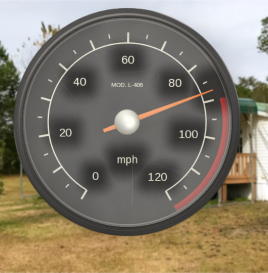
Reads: 87.5 mph
